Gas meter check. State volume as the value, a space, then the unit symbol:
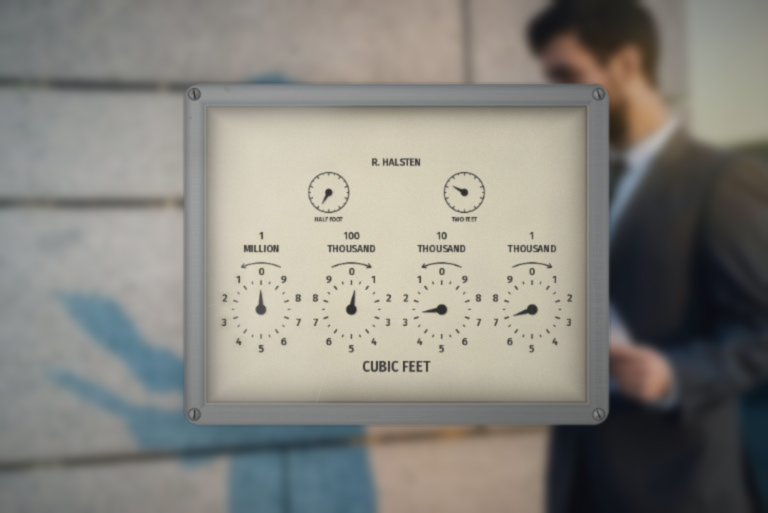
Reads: 2700 ft³
